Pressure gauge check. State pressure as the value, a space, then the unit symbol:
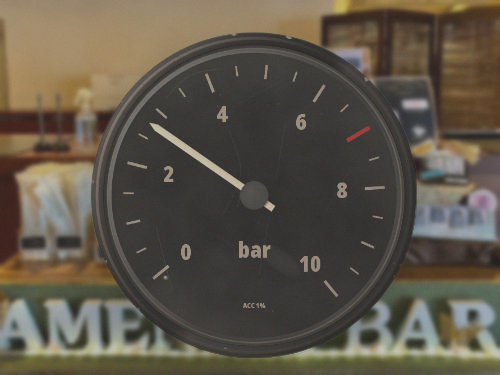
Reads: 2.75 bar
